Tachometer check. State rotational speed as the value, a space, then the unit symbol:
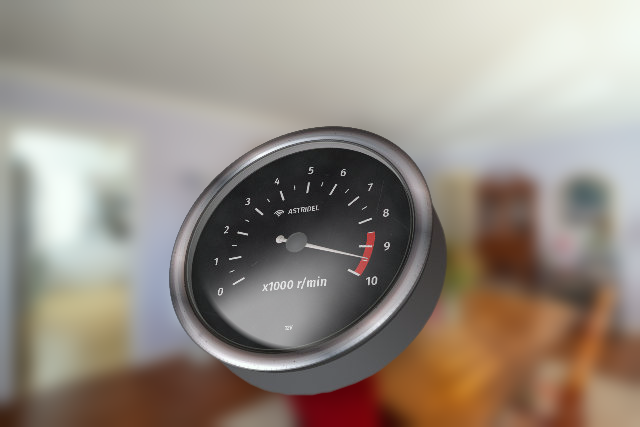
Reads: 9500 rpm
